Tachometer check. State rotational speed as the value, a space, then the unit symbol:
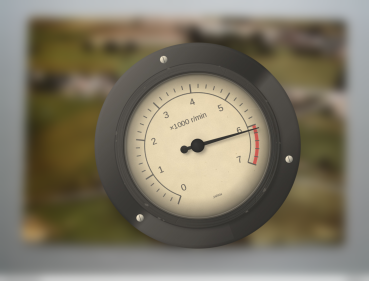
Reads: 6100 rpm
